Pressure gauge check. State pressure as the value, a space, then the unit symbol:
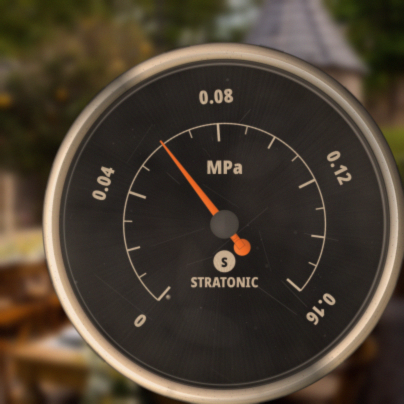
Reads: 0.06 MPa
